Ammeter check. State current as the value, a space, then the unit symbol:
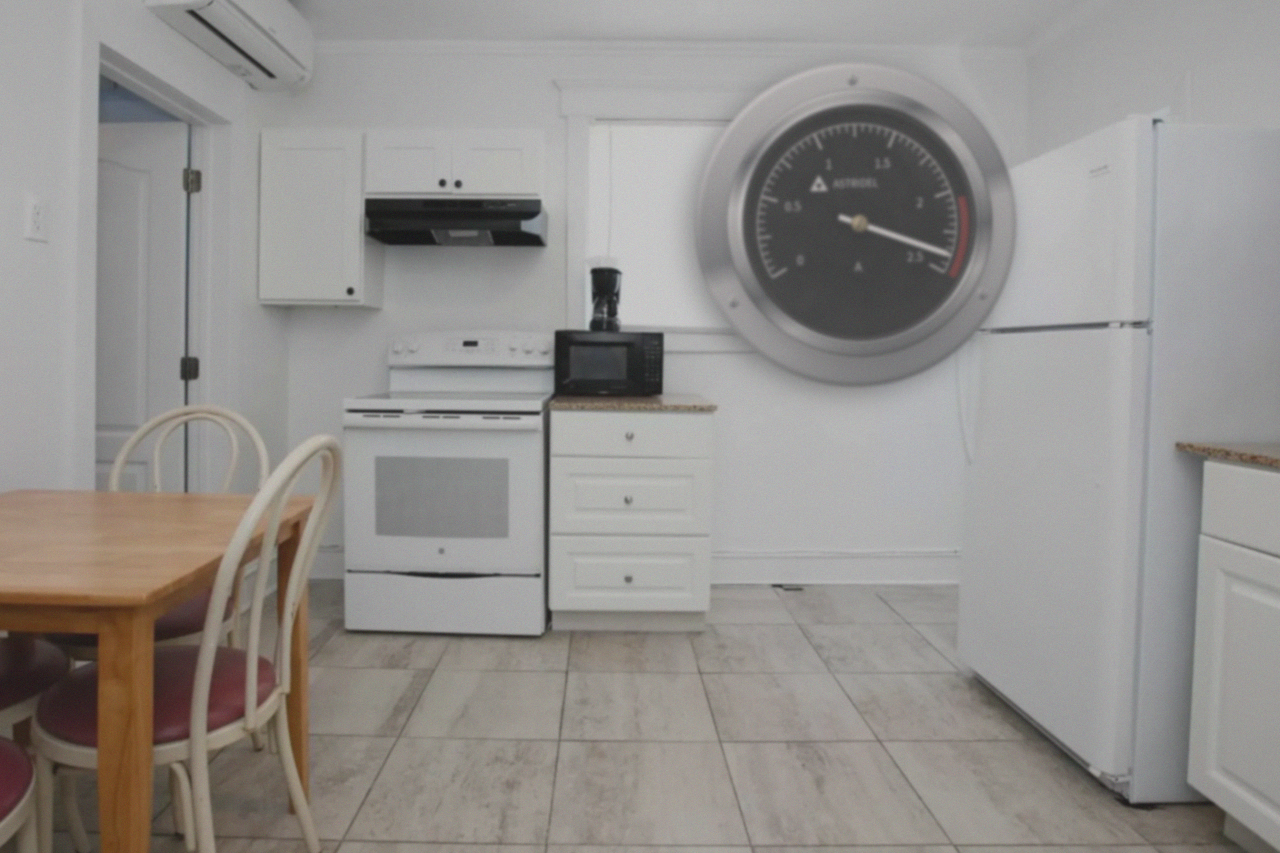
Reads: 2.4 A
